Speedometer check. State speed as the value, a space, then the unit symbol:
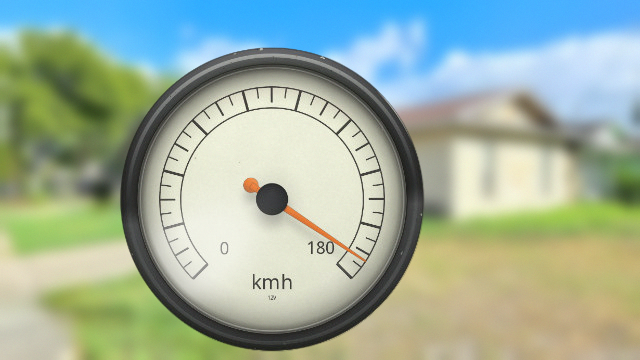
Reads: 172.5 km/h
